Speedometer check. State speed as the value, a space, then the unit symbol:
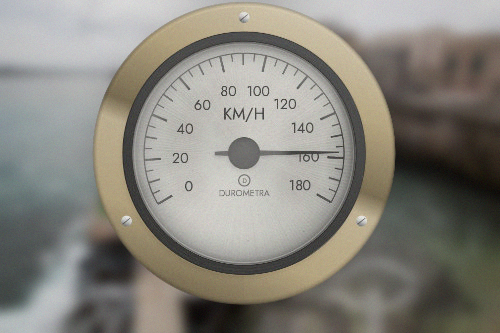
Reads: 157.5 km/h
